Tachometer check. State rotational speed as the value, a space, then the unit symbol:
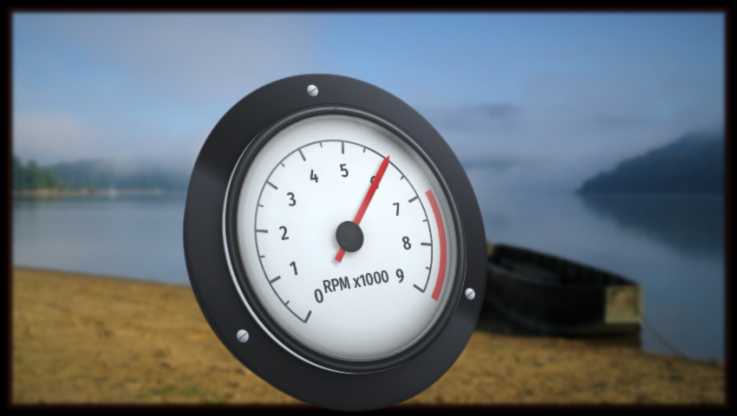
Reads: 6000 rpm
